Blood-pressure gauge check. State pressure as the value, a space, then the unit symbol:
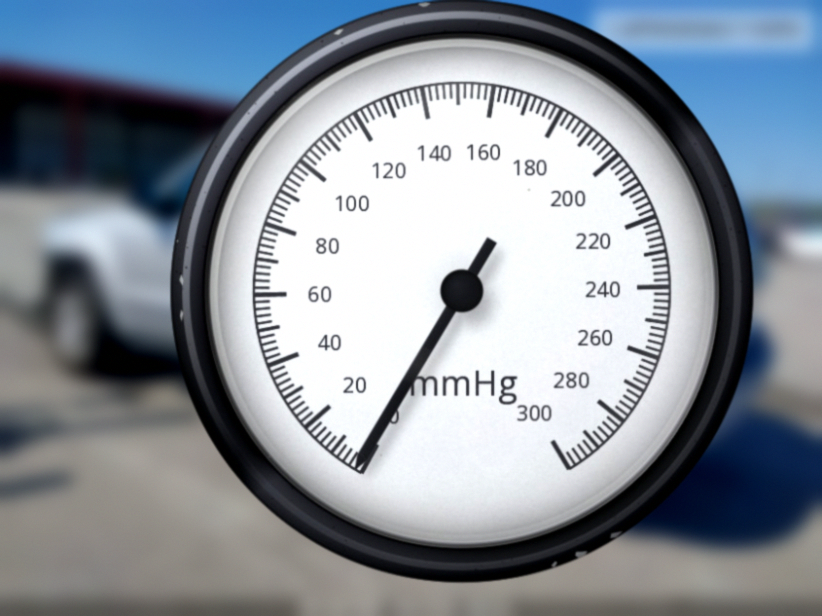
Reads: 2 mmHg
